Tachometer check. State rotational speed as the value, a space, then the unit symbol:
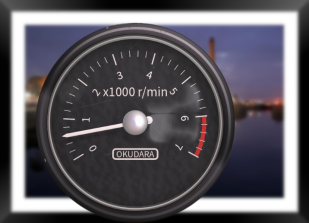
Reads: 600 rpm
